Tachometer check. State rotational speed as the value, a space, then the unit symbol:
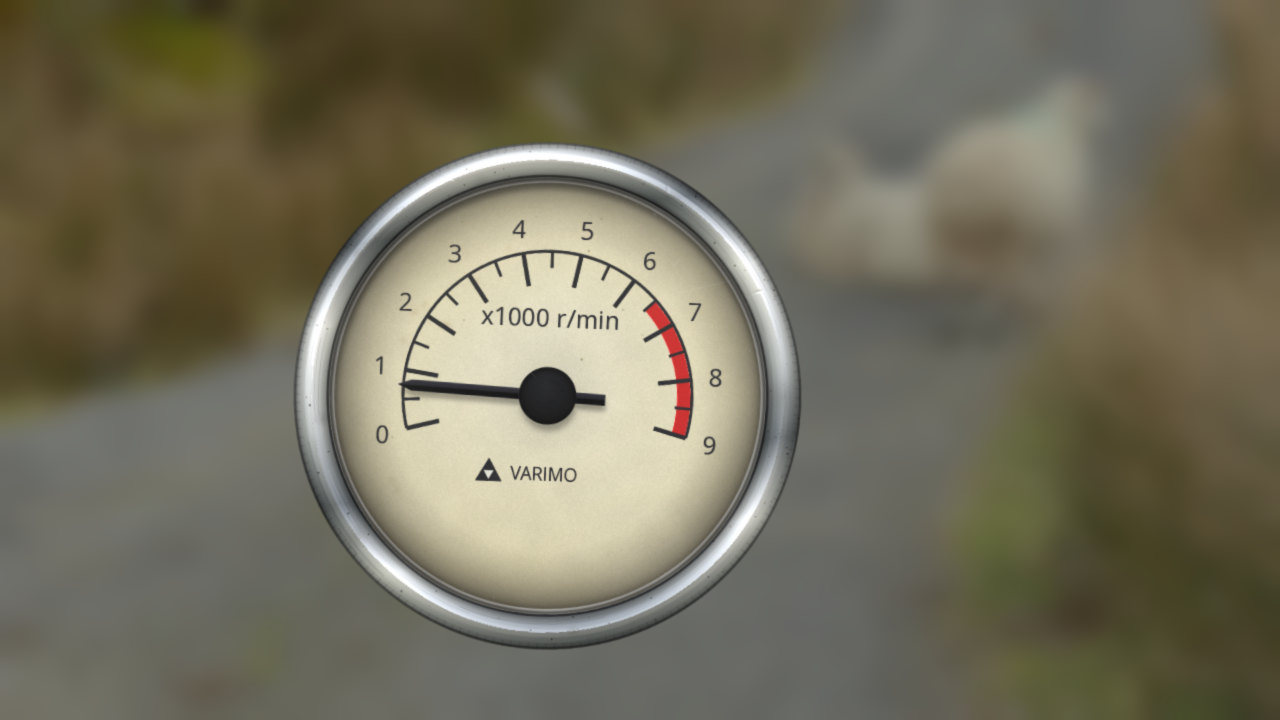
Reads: 750 rpm
